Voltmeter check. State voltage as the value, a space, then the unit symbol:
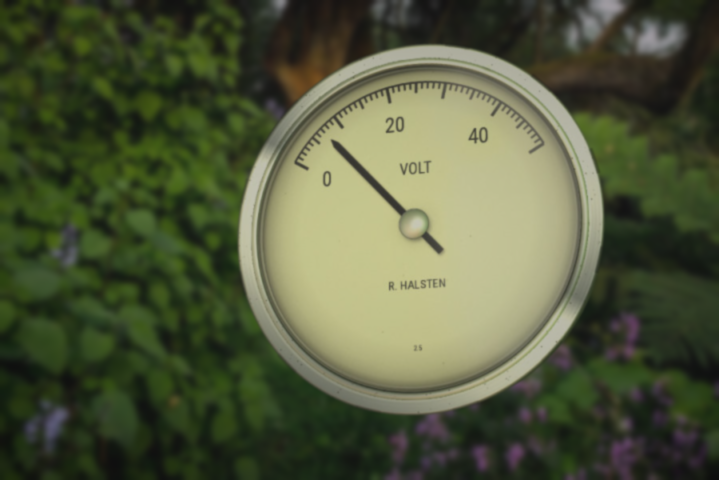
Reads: 7 V
